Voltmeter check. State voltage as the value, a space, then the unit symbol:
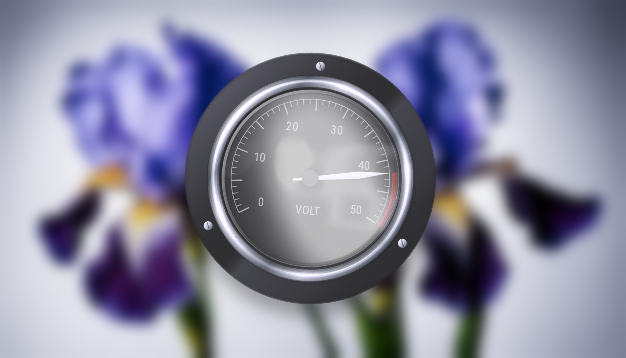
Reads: 42 V
